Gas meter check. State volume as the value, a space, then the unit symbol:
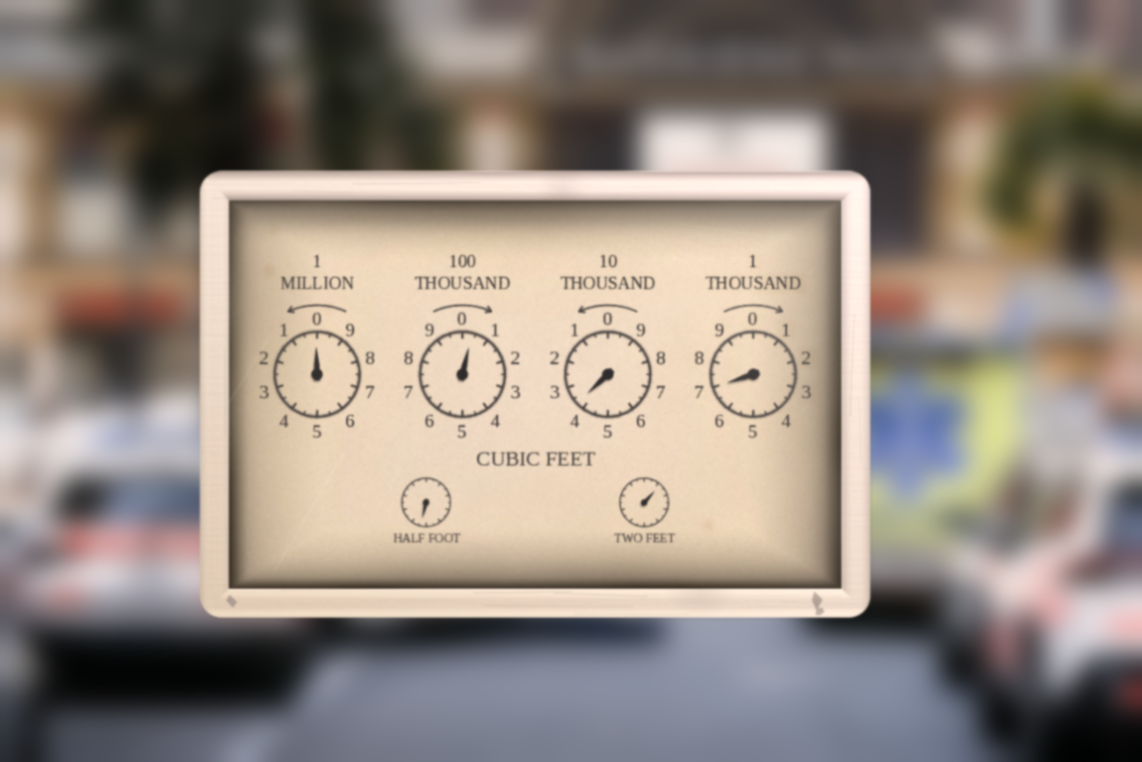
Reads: 3700 ft³
